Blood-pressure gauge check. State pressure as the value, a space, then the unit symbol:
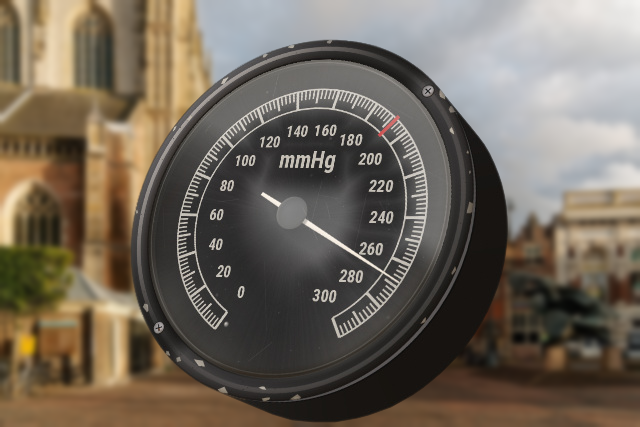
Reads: 268 mmHg
